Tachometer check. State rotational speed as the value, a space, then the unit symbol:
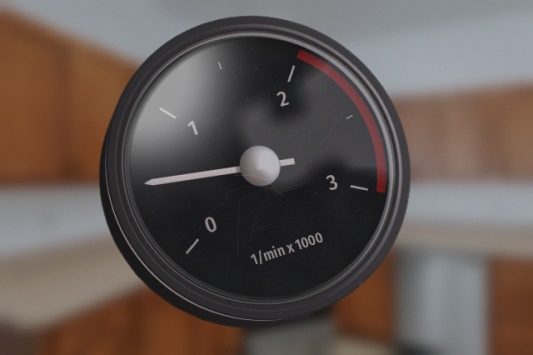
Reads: 500 rpm
